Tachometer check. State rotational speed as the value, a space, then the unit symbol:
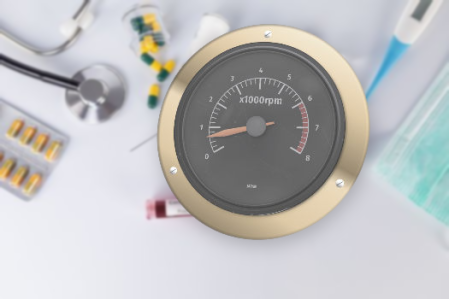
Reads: 600 rpm
